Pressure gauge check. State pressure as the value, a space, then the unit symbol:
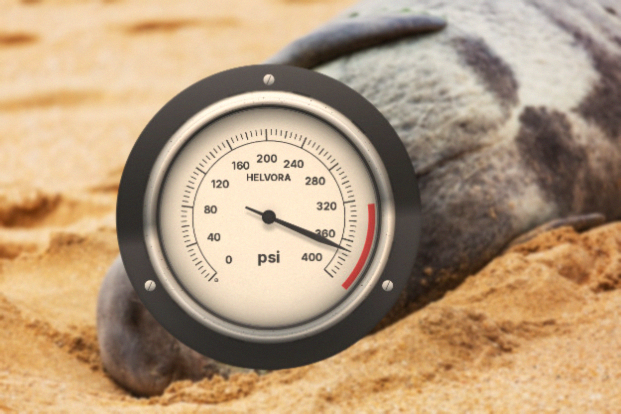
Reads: 370 psi
